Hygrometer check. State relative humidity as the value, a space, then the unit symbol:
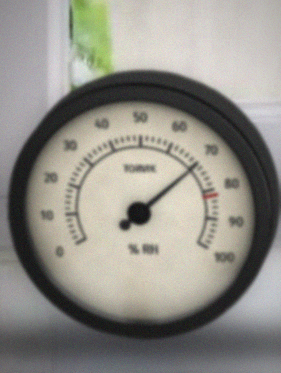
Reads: 70 %
